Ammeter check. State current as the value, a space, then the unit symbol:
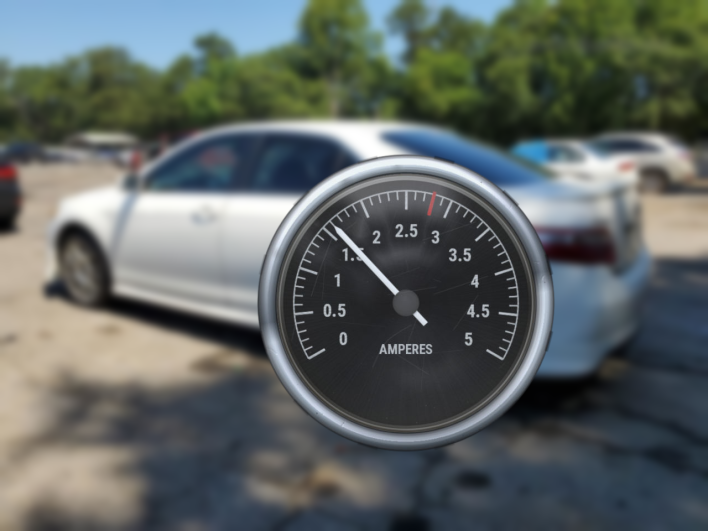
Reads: 1.6 A
